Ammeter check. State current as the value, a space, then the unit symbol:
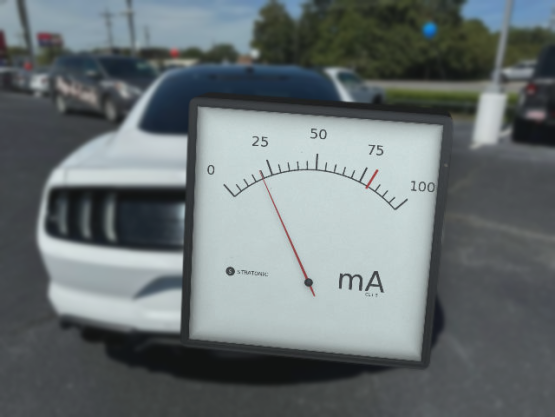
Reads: 20 mA
